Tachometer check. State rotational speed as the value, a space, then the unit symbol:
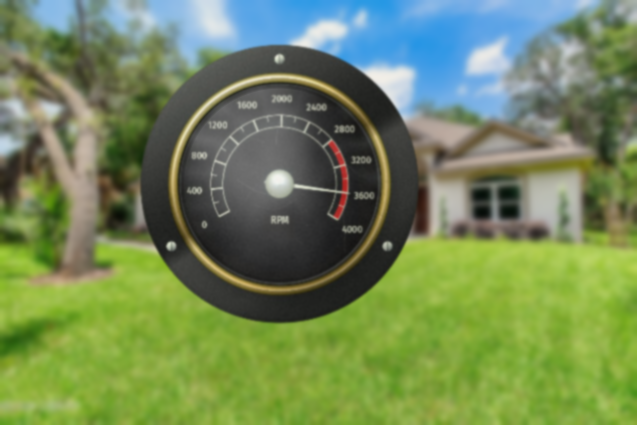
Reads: 3600 rpm
